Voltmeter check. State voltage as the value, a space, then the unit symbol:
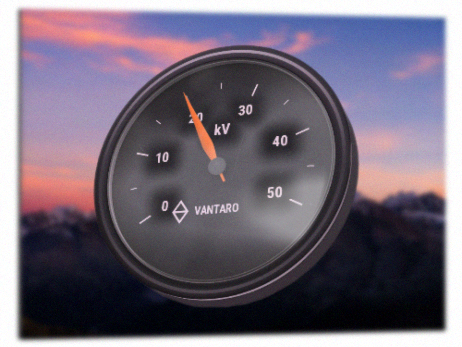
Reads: 20 kV
